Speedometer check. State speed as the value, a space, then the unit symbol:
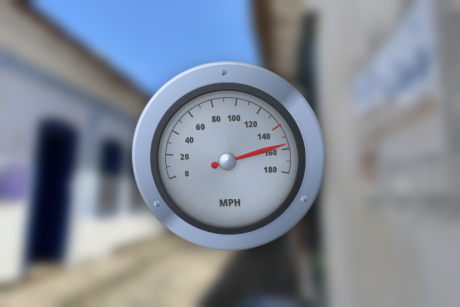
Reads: 155 mph
